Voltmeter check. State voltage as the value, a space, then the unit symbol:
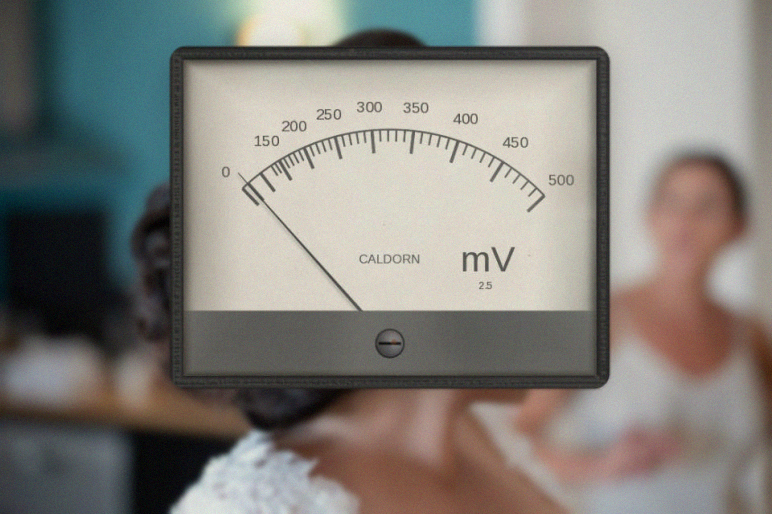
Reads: 50 mV
